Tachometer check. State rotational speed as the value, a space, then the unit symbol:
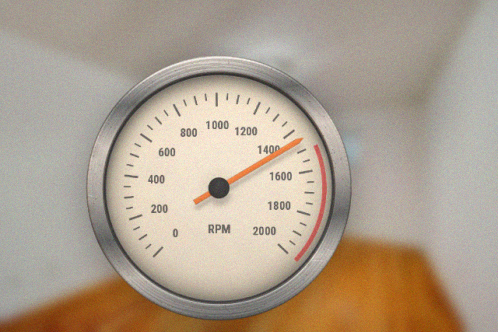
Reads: 1450 rpm
